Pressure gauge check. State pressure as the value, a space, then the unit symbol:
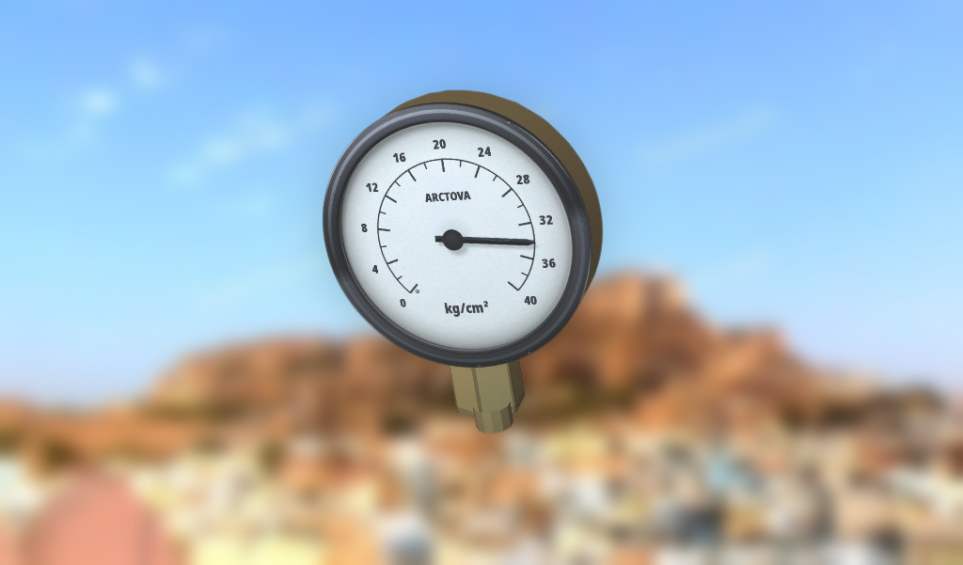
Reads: 34 kg/cm²
